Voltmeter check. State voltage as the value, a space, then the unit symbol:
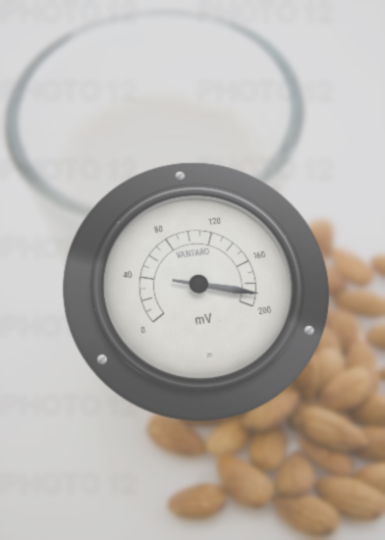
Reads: 190 mV
